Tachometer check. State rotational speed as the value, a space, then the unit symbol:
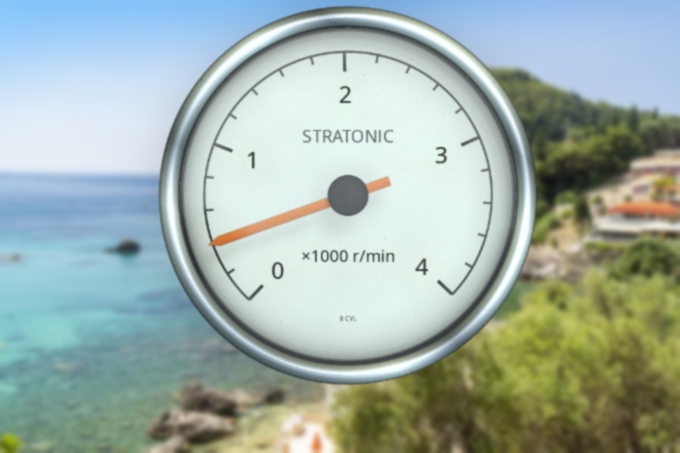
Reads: 400 rpm
